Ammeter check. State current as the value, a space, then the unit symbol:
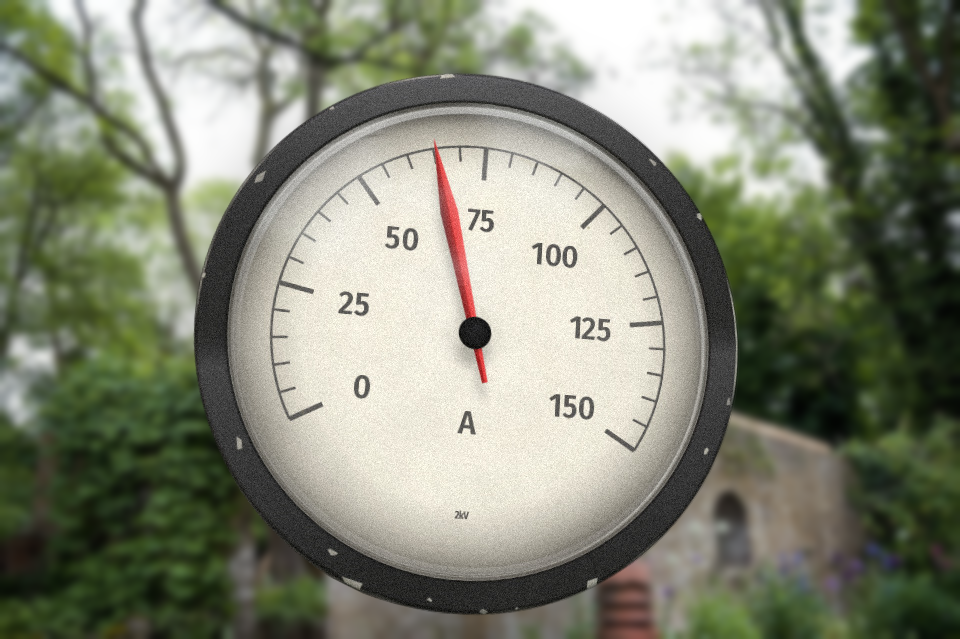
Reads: 65 A
